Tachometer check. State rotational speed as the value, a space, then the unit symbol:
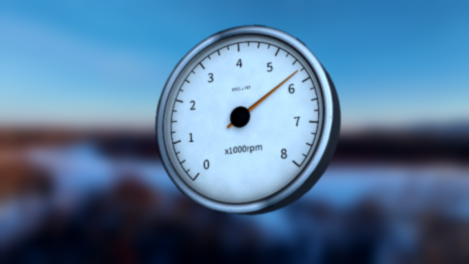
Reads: 5750 rpm
